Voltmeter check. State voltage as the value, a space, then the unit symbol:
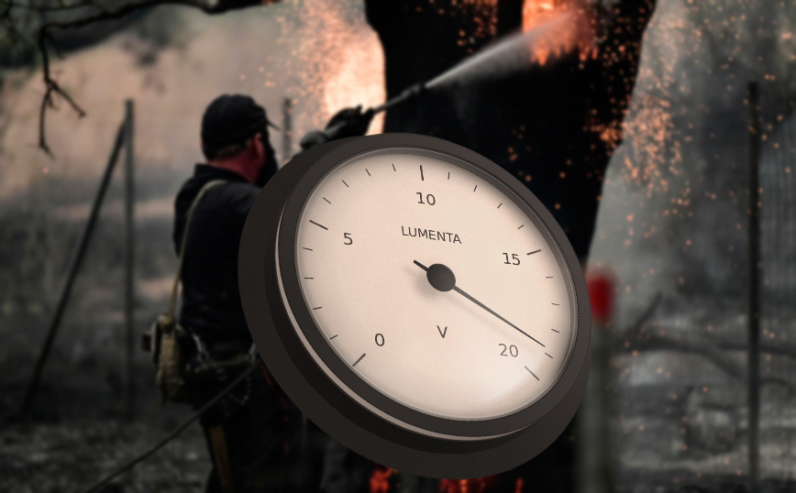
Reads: 19 V
